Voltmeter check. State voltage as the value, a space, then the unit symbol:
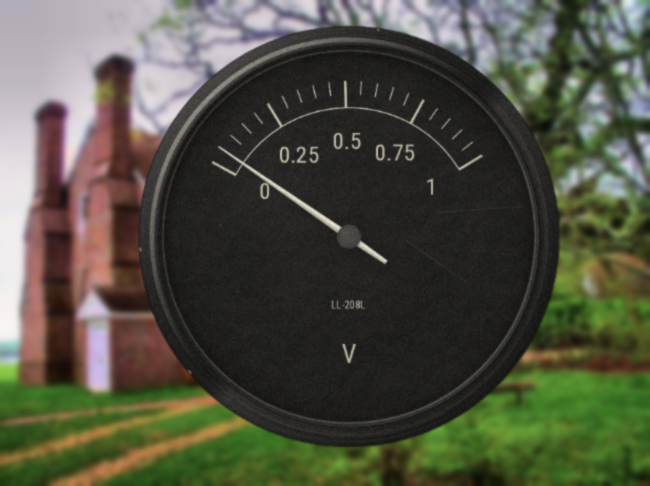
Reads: 0.05 V
